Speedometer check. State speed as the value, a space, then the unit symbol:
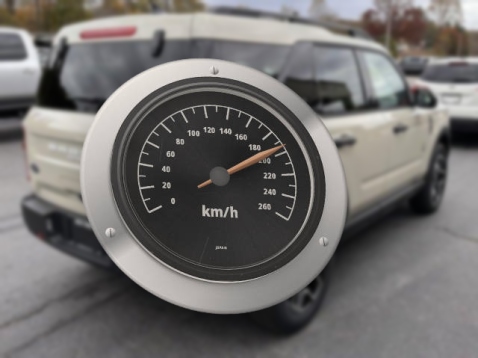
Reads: 195 km/h
